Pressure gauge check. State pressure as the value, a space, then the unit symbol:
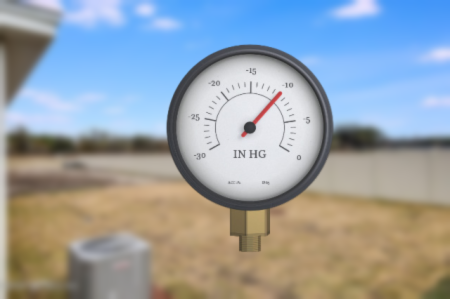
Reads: -10 inHg
